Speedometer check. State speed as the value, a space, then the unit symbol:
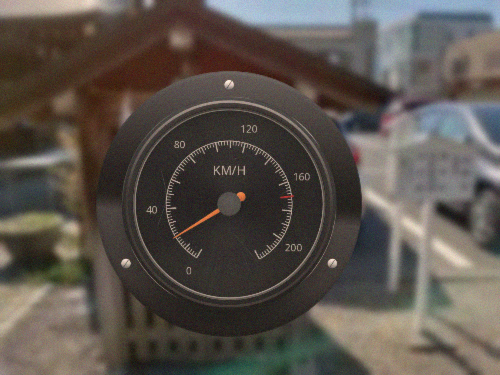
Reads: 20 km/h
